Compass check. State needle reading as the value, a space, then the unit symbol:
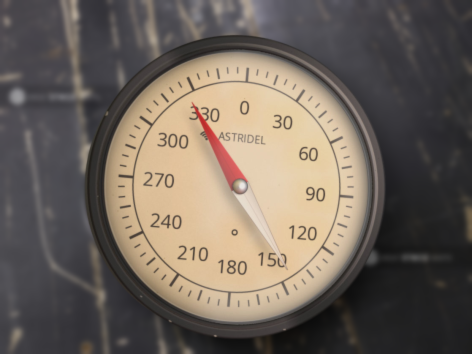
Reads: 325 °
